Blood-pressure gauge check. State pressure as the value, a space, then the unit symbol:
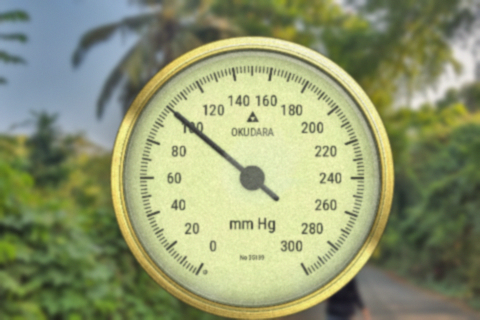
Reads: 100 mmHg
